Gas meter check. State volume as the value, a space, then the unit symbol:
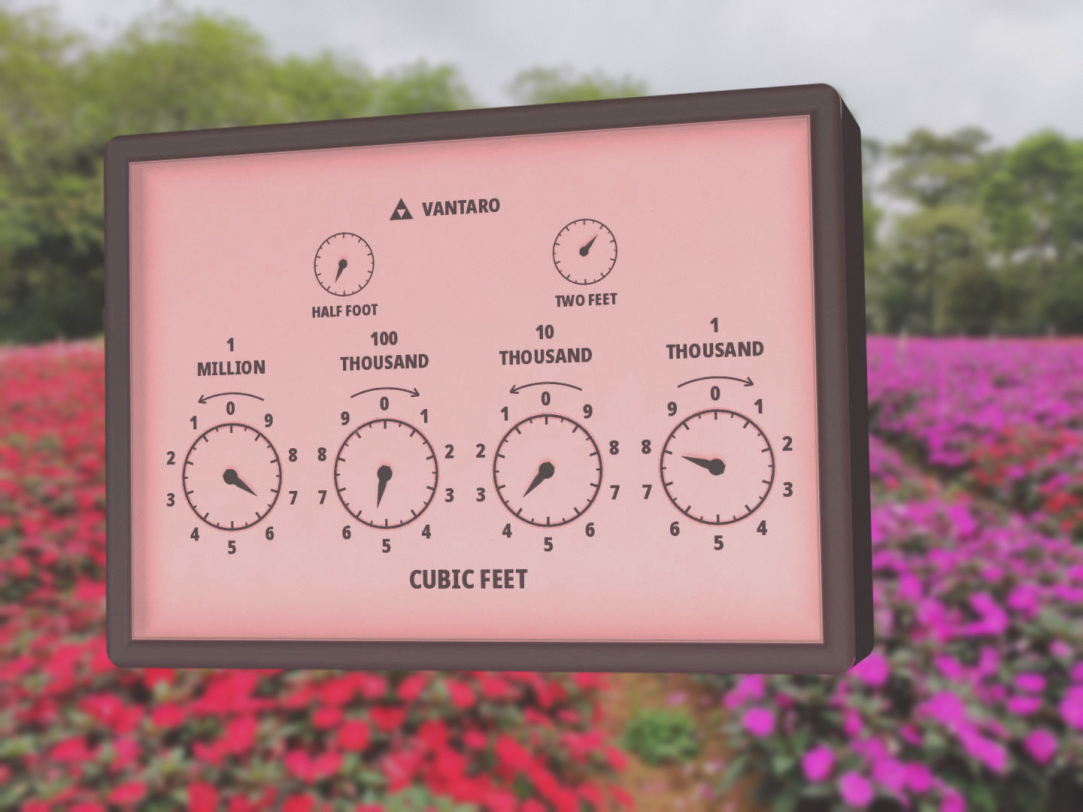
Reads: 653800 ft³
